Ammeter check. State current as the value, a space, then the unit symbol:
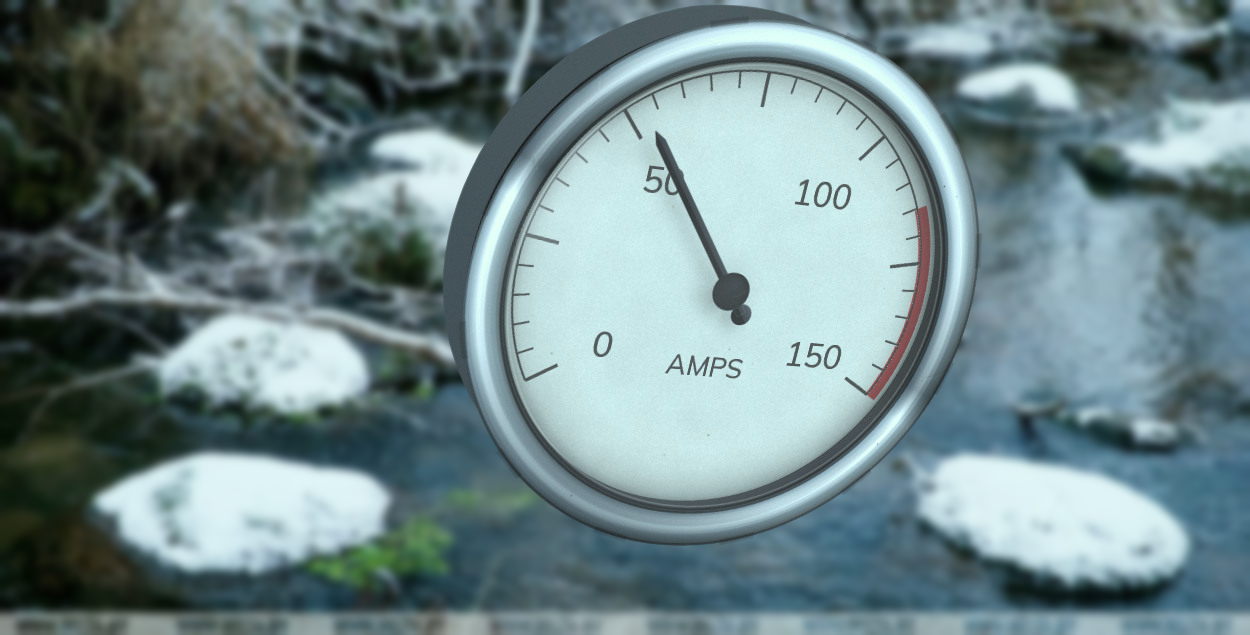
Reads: 52.5 A
